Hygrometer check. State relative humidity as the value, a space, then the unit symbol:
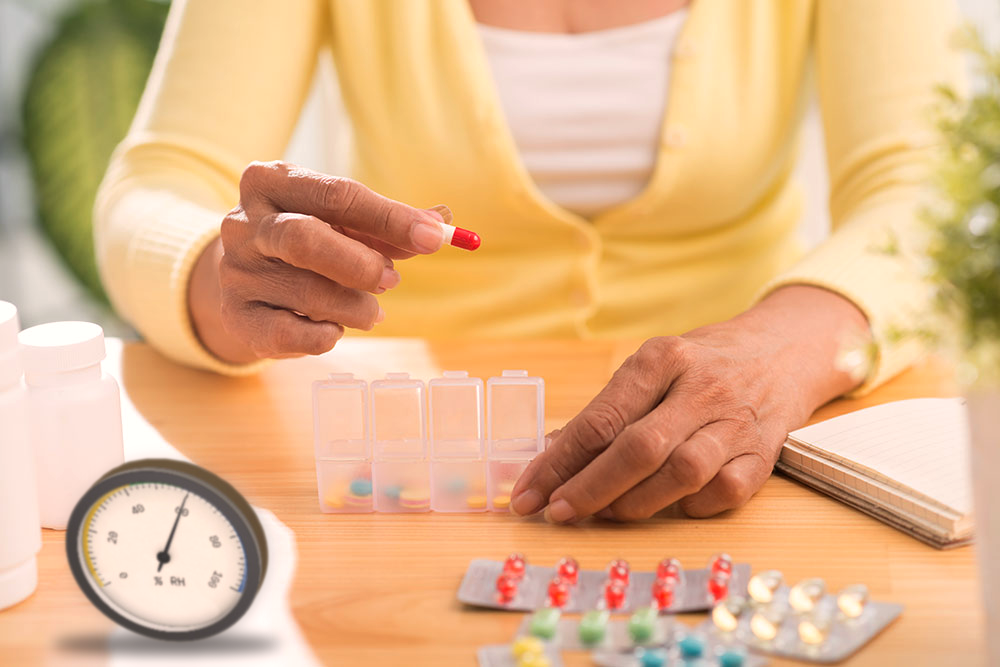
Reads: 60 %
